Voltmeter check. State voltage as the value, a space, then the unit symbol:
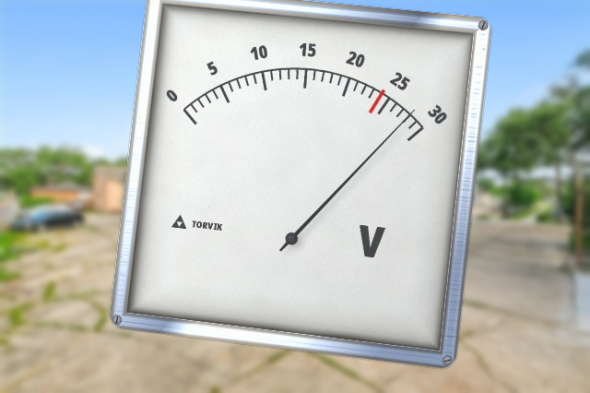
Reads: 28 V
